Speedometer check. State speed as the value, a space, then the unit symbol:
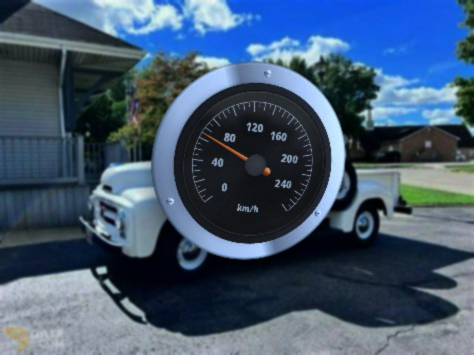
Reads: 65 km/h
